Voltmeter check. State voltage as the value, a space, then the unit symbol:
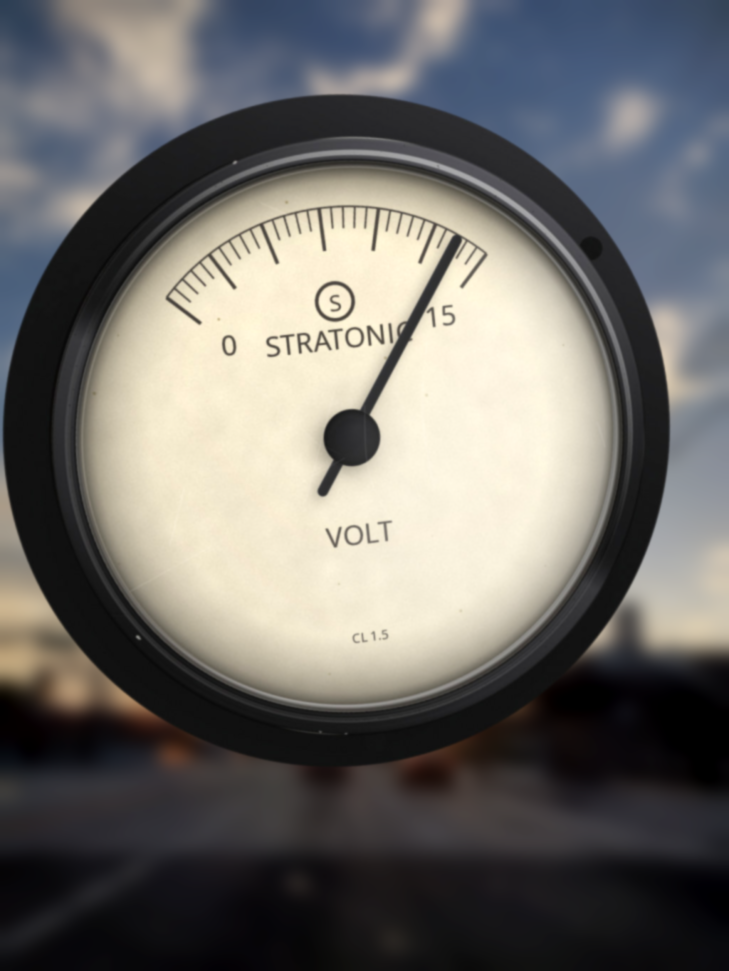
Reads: 13.5 V
